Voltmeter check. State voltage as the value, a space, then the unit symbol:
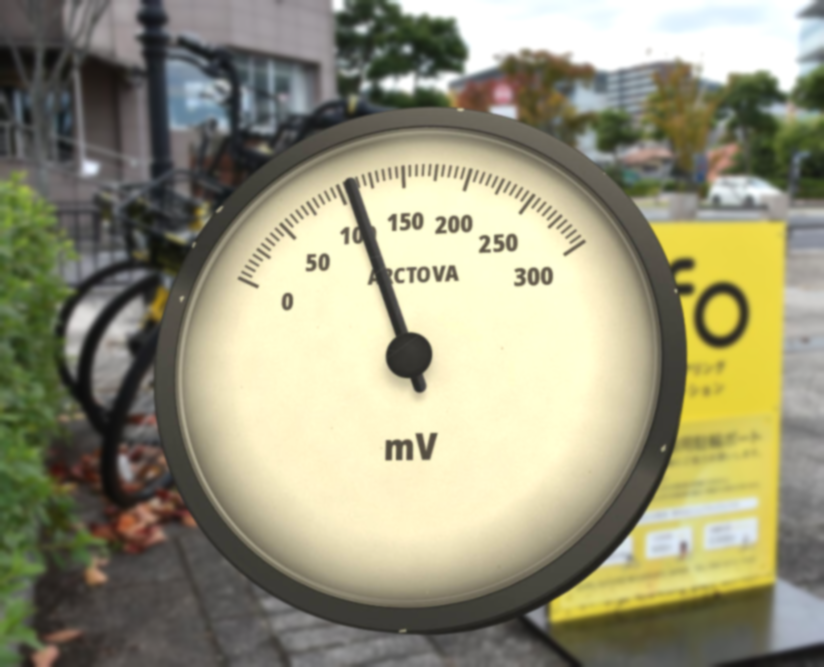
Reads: 110 mV
